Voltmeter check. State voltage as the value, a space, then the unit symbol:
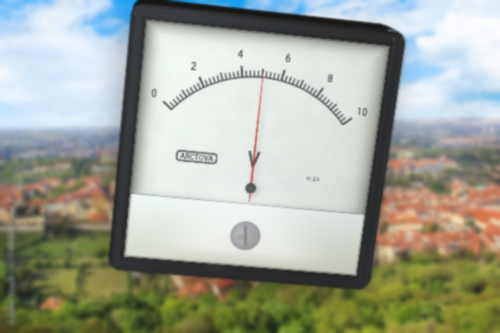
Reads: 5 V
